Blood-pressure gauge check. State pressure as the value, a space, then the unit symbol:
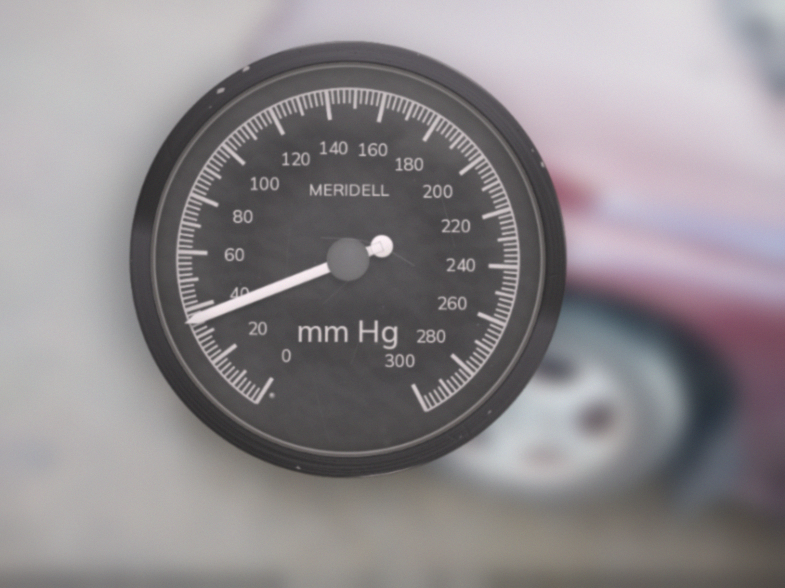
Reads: 36 mmHg
